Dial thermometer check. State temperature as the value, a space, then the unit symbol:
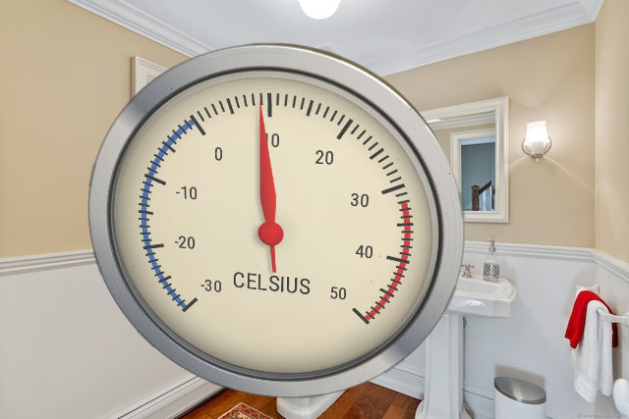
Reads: 9 °C
